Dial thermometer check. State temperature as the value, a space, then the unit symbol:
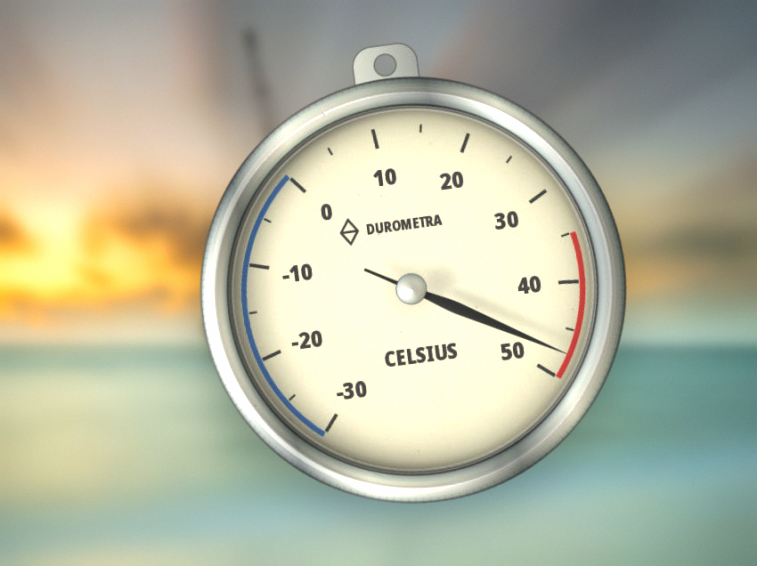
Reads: 47.5 °C
